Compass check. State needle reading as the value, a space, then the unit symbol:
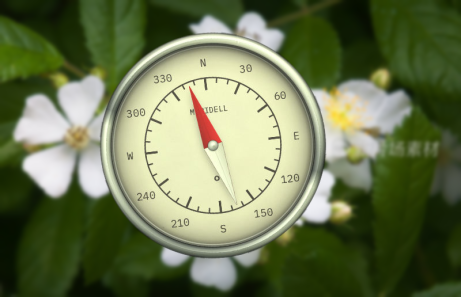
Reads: 345 °
